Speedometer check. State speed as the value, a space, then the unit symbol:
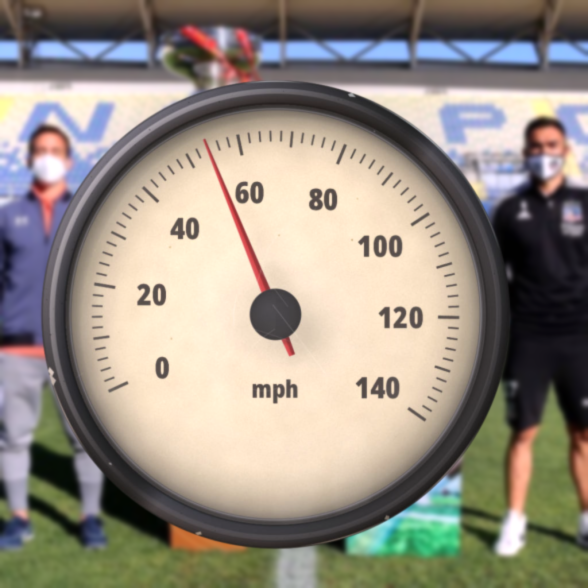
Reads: 54 mph
